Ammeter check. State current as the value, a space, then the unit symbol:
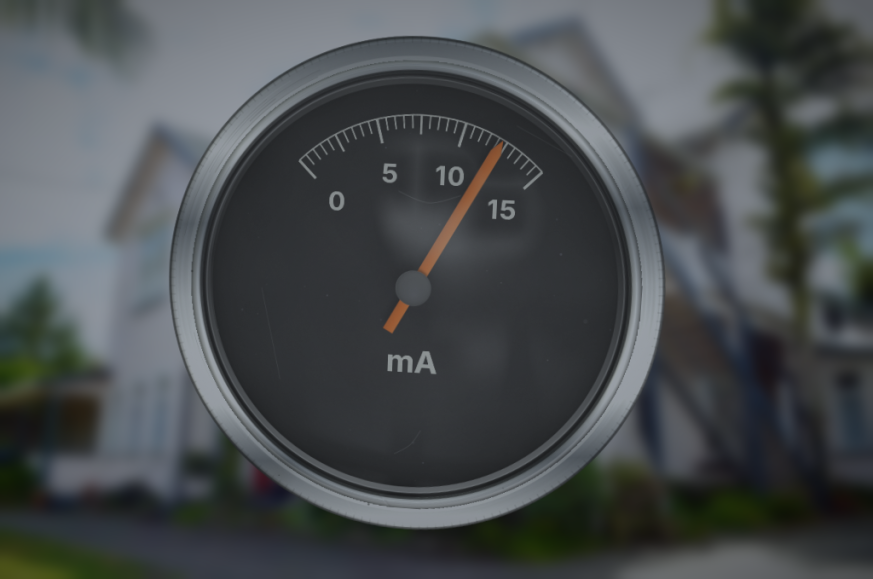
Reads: 12.25 mA
